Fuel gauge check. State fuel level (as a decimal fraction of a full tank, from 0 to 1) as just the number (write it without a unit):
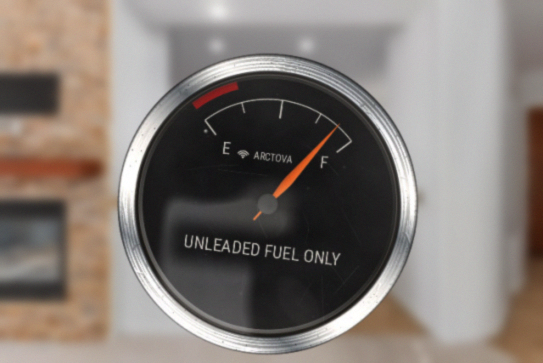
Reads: 0.875
